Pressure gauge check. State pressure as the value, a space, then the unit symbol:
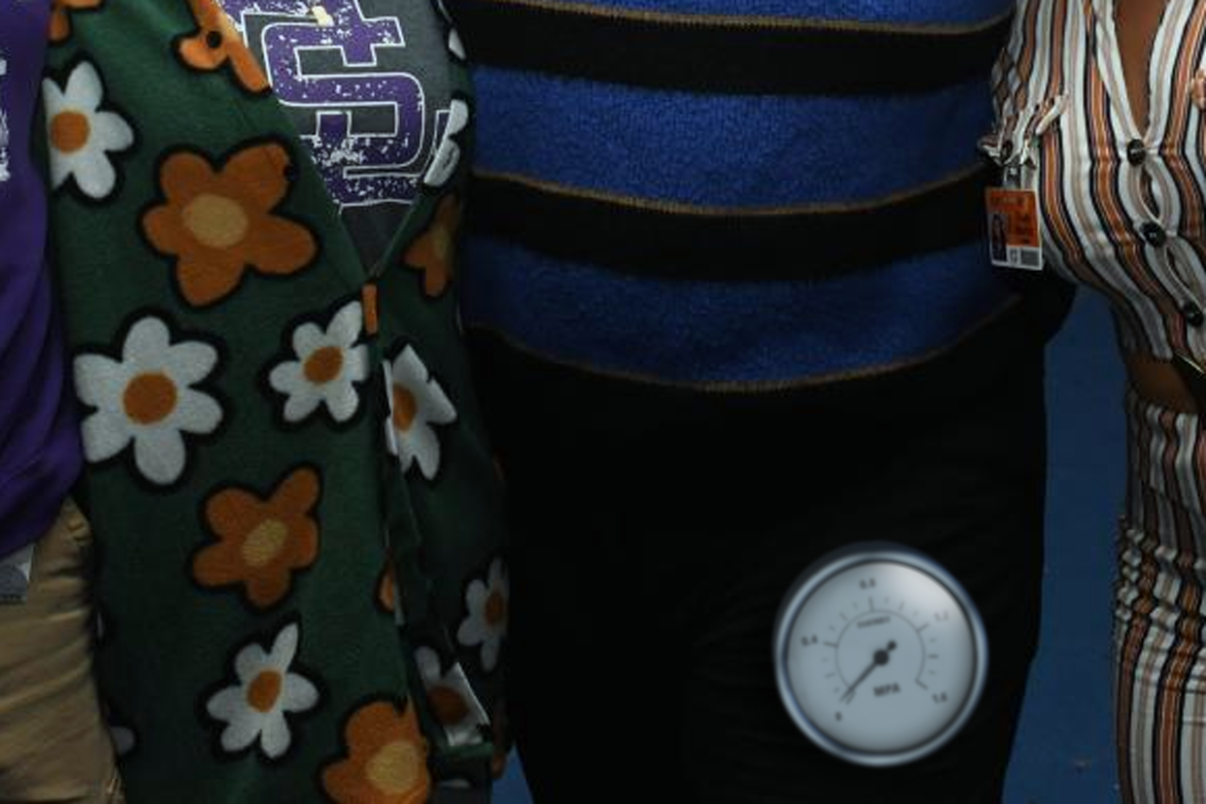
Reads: 0.05 MPa
